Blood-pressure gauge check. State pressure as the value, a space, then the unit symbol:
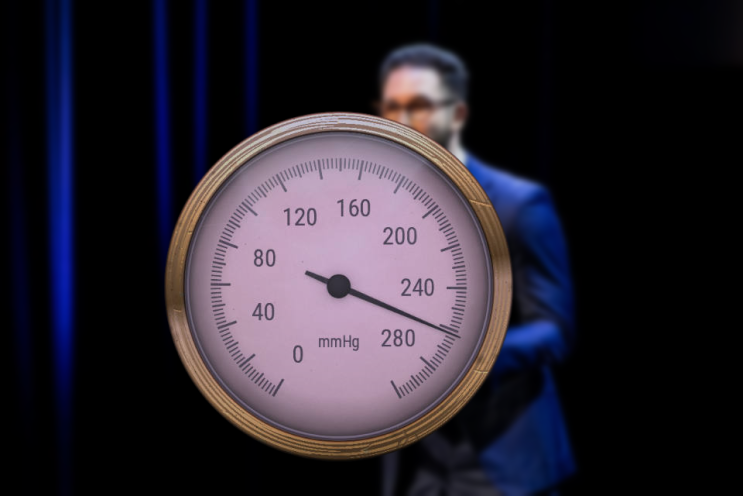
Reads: 262 mmHg
